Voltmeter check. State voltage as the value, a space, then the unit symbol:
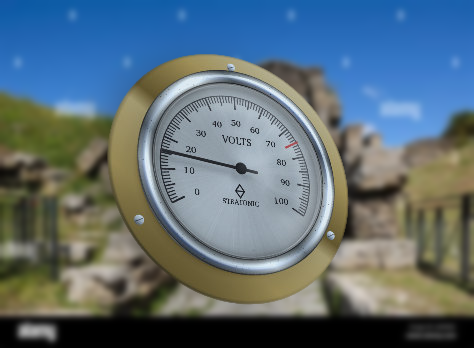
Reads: 15 V
